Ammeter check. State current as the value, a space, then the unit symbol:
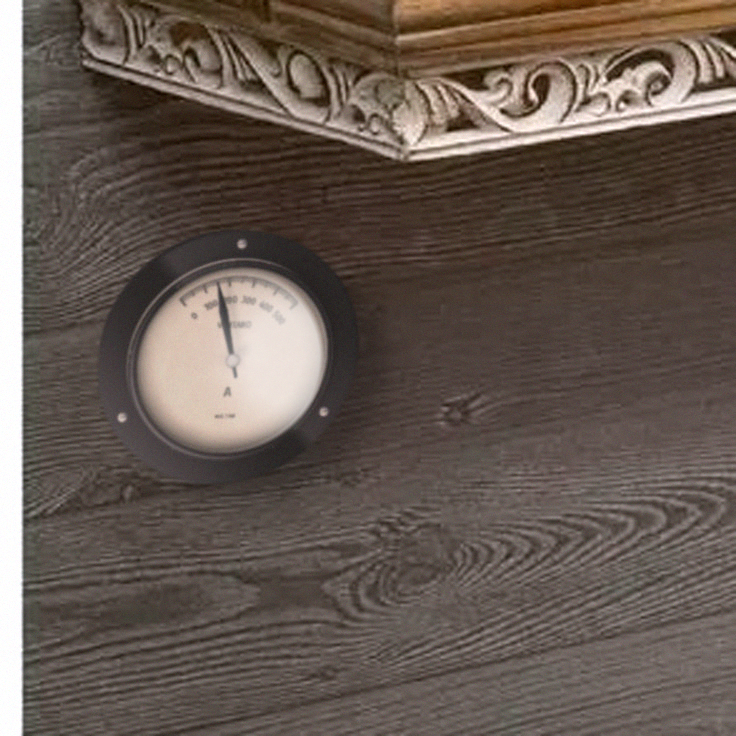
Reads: 150 A
